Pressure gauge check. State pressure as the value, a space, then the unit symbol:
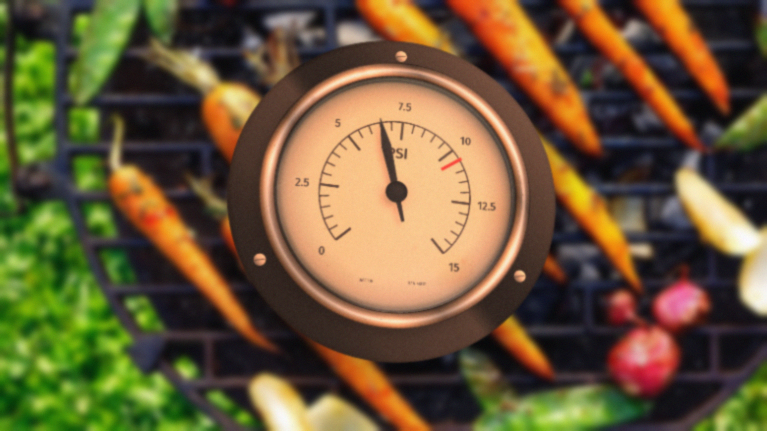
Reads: 6.5 psi
